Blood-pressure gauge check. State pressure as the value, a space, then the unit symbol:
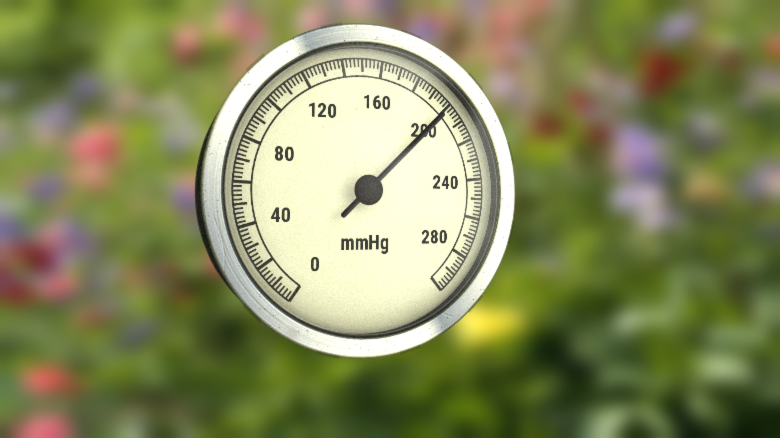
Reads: 200 mmHg
